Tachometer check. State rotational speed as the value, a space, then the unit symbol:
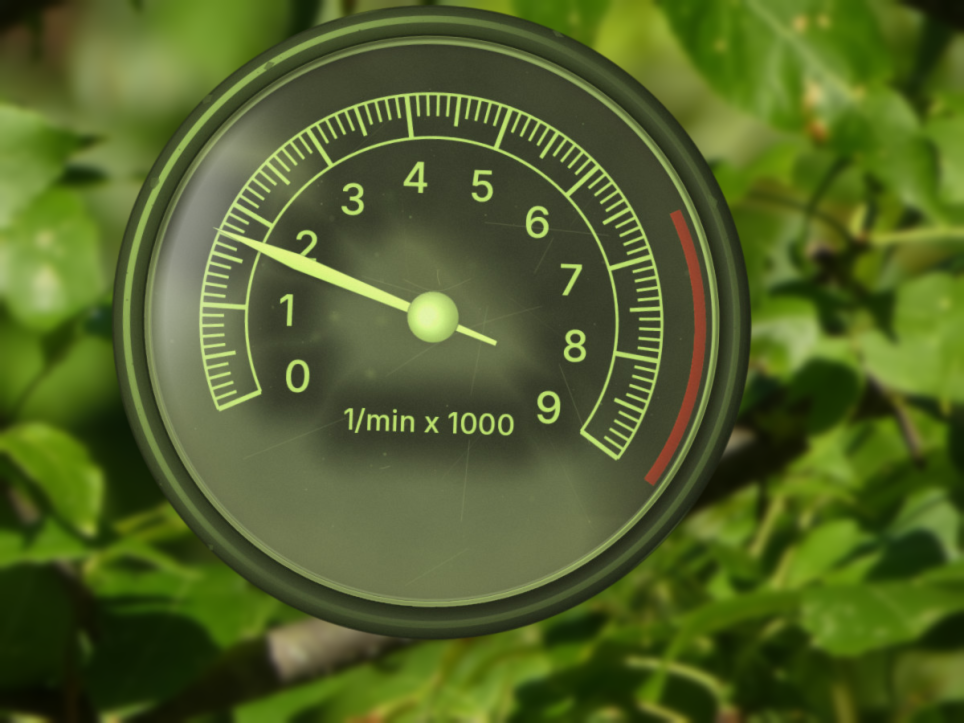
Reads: 1700 rpm
